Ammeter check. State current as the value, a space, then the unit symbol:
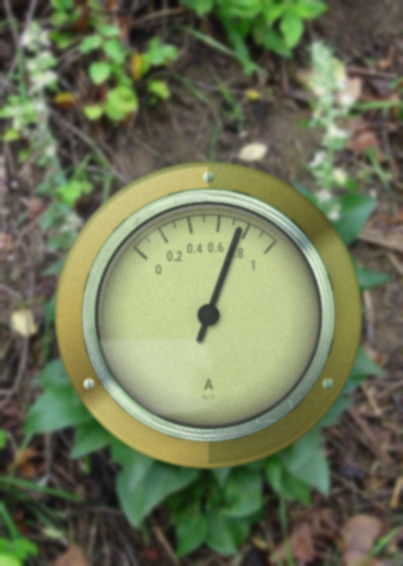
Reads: 0.75 A
